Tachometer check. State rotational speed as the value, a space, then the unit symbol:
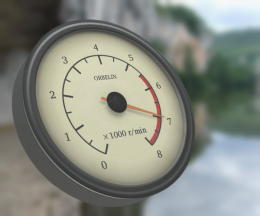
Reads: 7000 rpm
